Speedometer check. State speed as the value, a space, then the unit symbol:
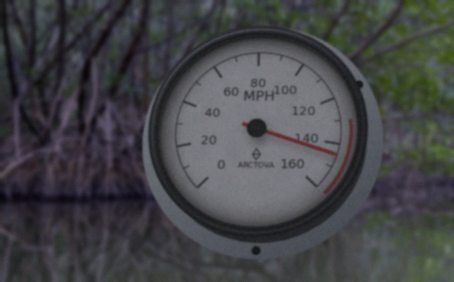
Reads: 145 mph
